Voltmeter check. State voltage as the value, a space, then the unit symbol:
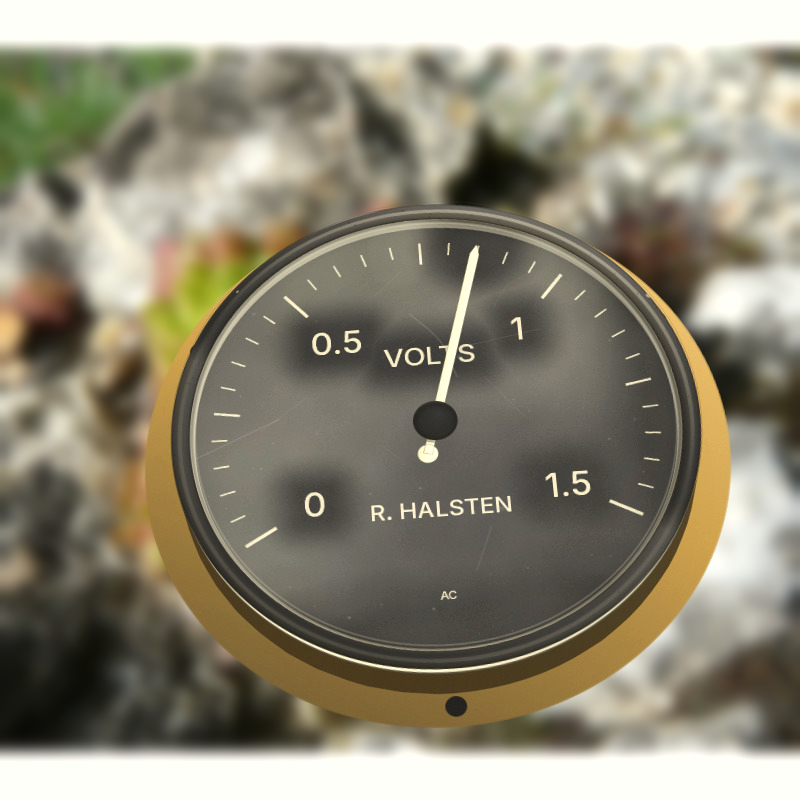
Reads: 0.85 V
